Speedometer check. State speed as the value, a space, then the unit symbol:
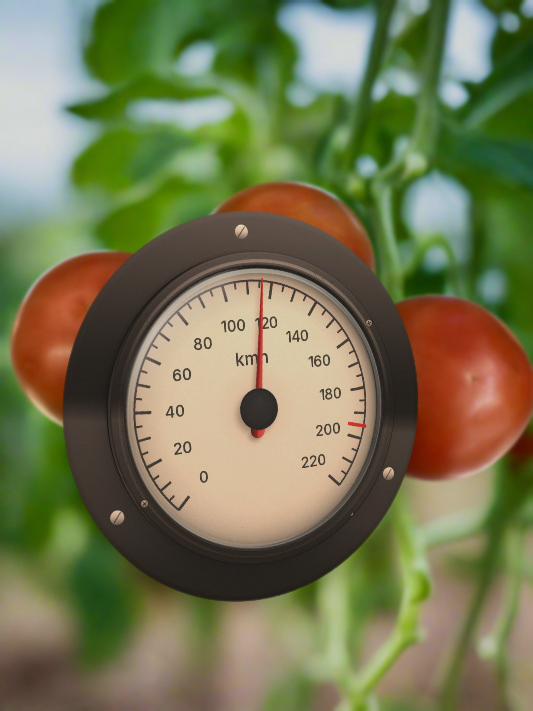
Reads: 115 km/h
